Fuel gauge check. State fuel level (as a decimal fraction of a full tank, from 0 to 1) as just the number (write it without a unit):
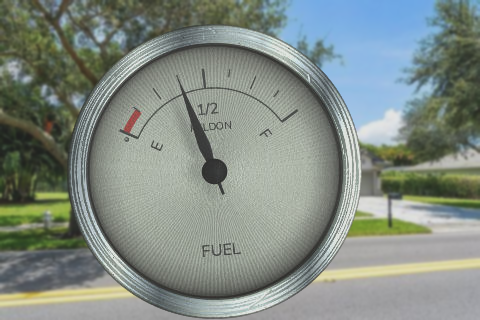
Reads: 0.375
